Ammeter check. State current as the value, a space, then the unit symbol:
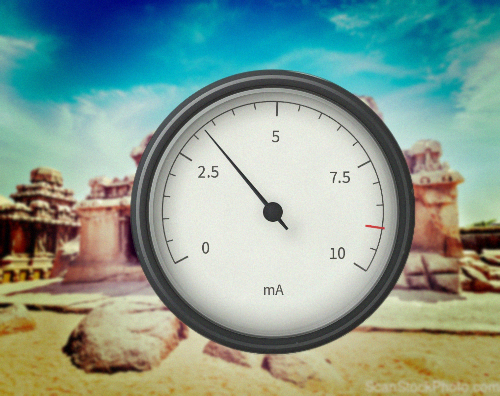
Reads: 3.25 mA
